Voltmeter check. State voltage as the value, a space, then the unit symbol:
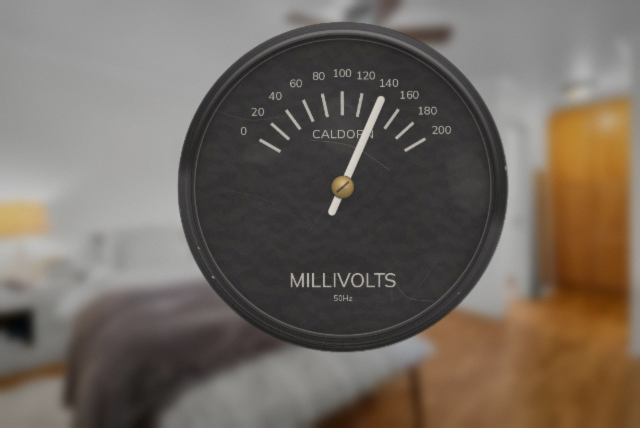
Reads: 140 mV
